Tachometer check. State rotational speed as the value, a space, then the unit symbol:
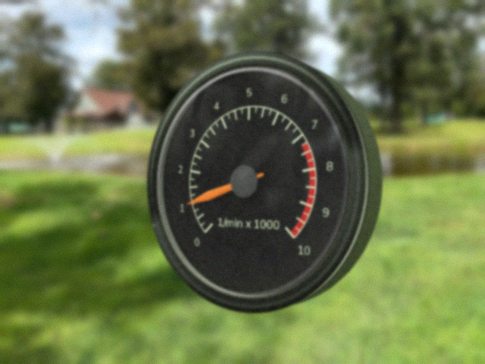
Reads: 1000 rpm
